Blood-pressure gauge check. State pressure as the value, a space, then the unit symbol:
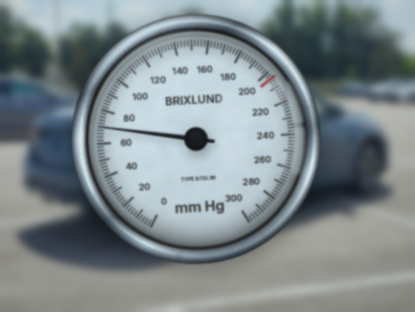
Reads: 70 mmHg
